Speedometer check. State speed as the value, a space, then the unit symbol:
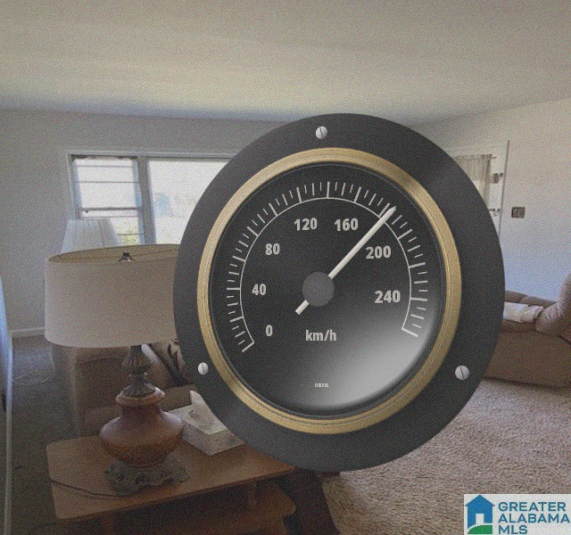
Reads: 185 km/h
